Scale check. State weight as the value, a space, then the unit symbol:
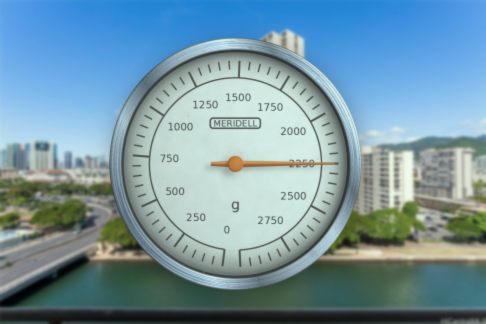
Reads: 2250 g
